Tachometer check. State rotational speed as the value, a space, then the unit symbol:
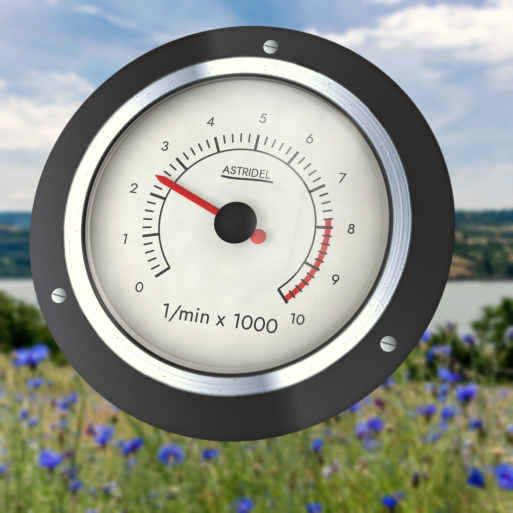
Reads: 2400 rpm
